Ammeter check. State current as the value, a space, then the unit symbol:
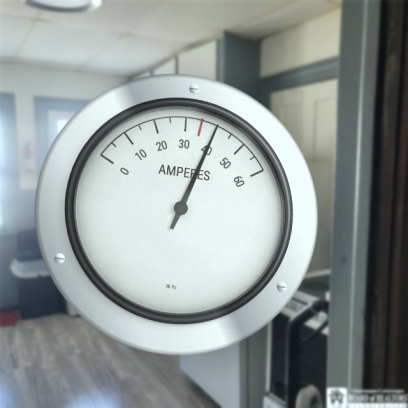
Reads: 40 A
